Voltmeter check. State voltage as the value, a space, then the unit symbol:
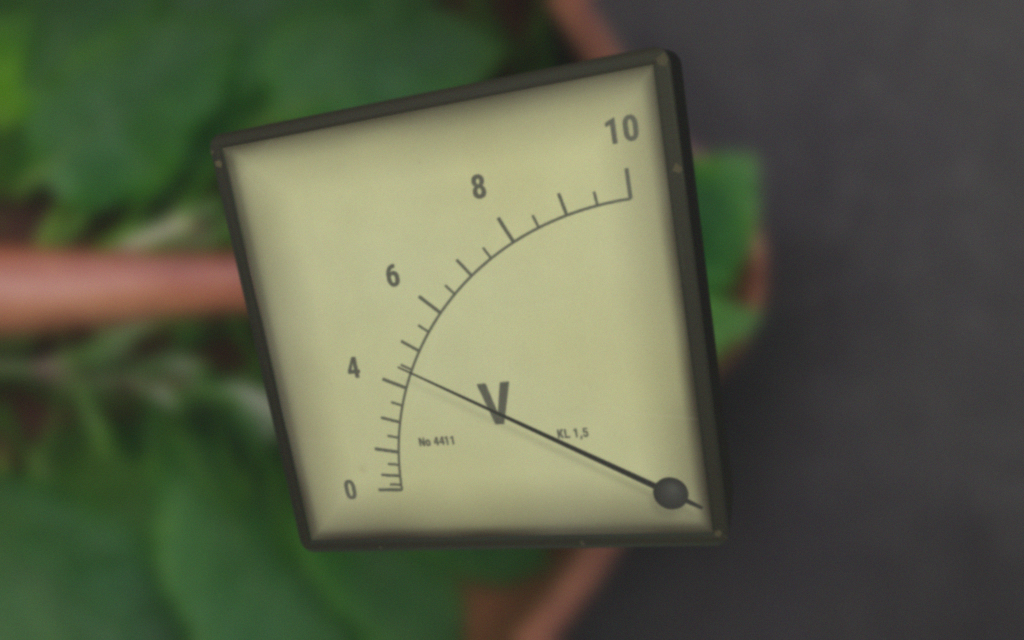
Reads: 4.5 V
